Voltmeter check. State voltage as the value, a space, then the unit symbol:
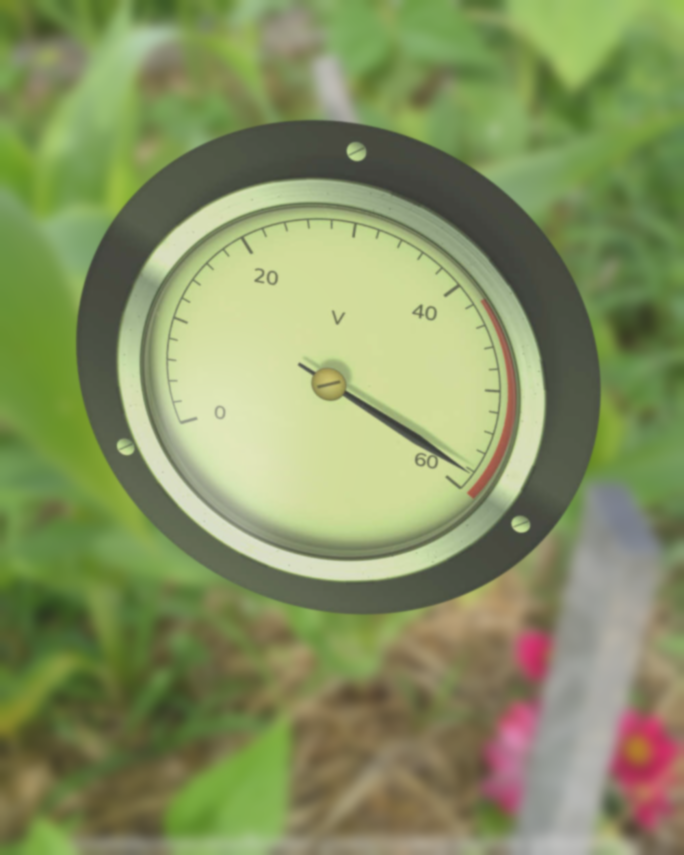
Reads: 58 V
